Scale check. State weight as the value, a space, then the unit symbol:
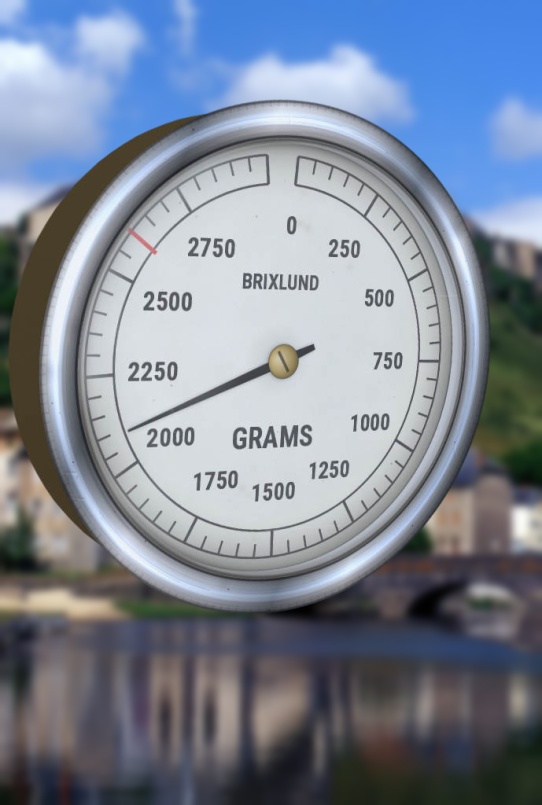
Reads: 2100 g
